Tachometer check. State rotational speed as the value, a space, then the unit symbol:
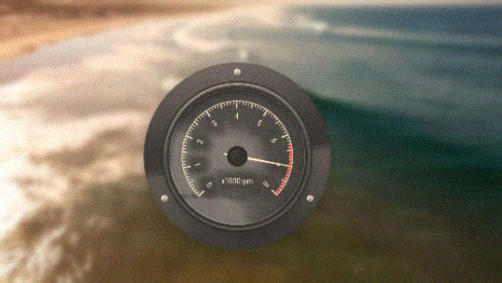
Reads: 7000 rpm
